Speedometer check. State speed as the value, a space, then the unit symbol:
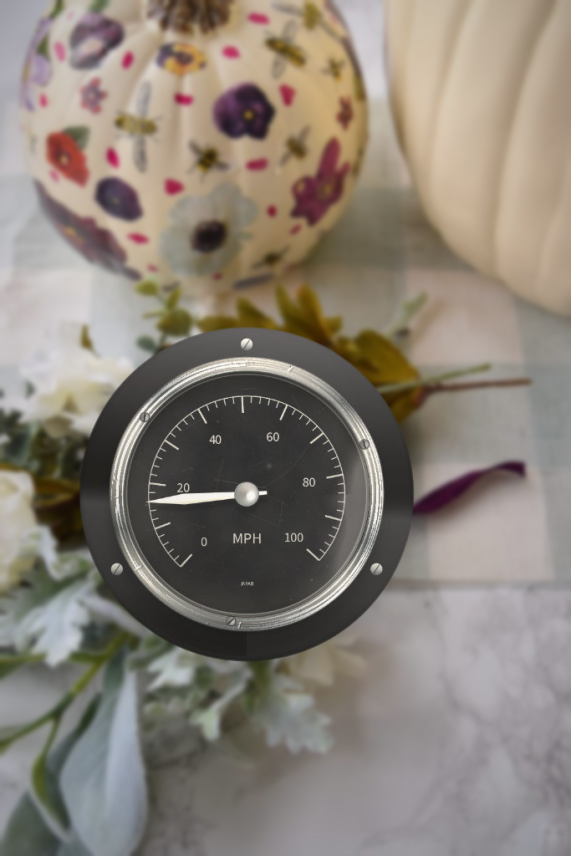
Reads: 16 mph
